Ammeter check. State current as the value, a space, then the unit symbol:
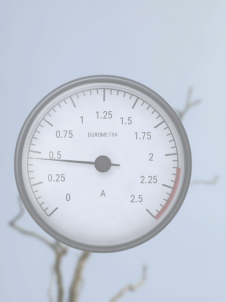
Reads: 0.45 A
